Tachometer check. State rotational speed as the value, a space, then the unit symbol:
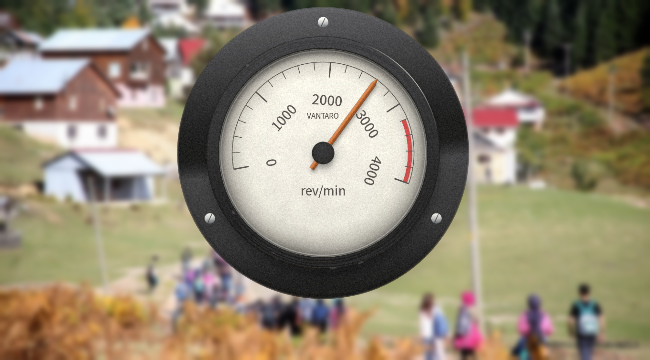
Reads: 2600 rpm
